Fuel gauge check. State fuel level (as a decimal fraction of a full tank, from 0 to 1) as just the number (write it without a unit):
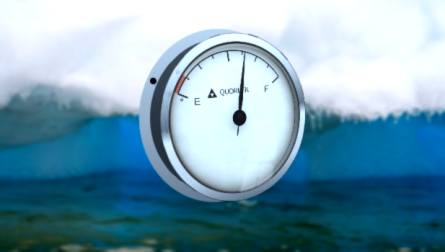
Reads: 0.625
